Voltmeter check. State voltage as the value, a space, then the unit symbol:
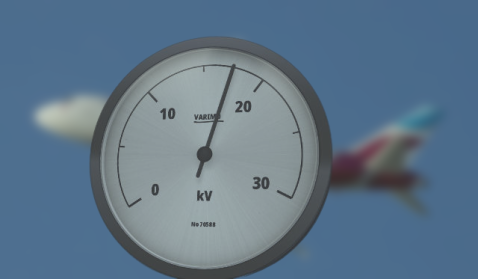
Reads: 17.5 kV
